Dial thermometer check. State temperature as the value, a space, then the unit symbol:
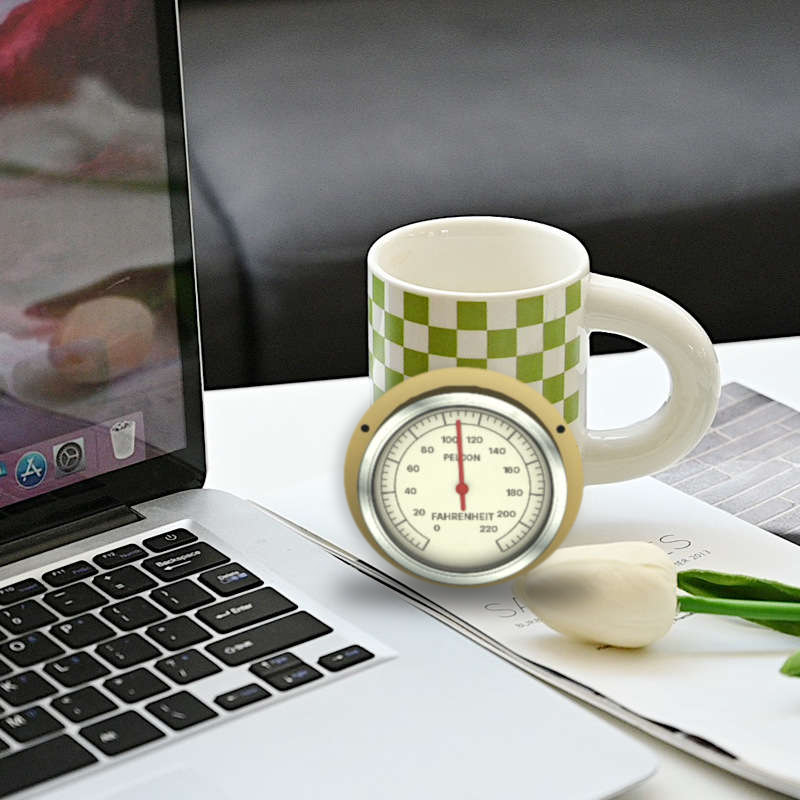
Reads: 108 °F
